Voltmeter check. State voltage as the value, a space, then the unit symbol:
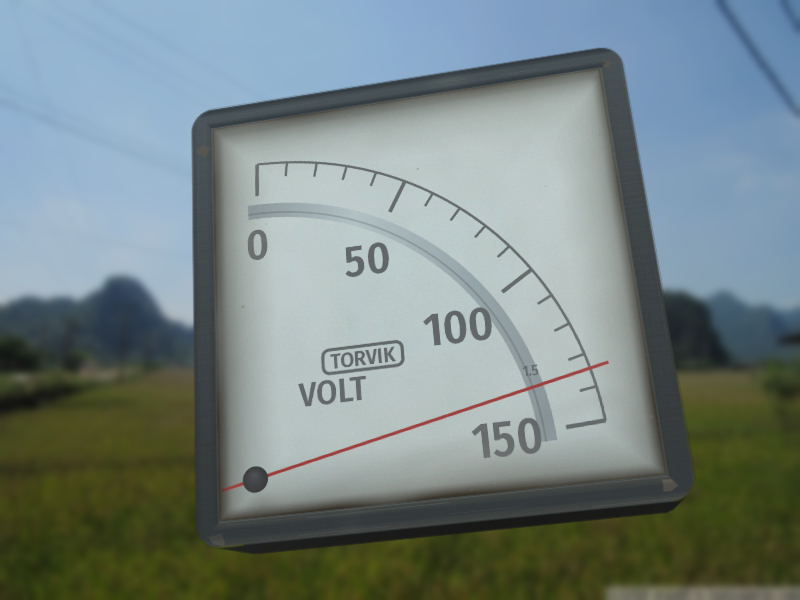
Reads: 135 V
